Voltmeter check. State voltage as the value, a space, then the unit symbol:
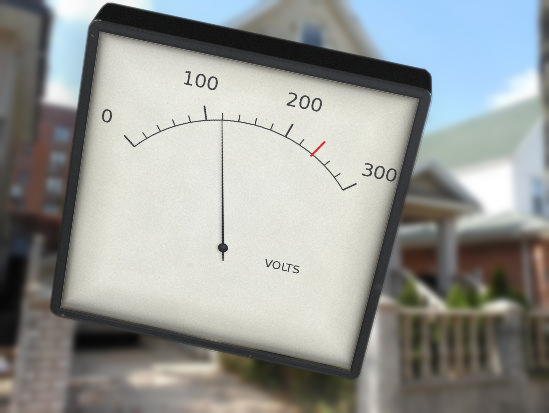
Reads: 120 V
